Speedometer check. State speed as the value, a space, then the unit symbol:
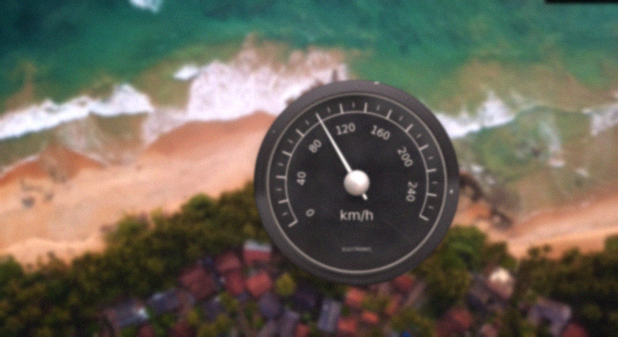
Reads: 100 km/h
